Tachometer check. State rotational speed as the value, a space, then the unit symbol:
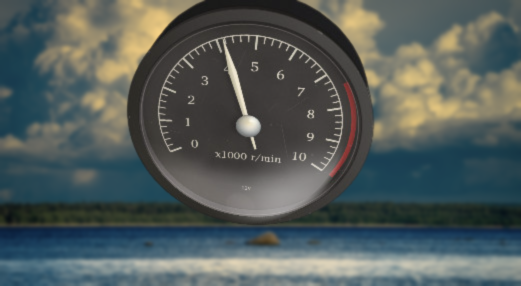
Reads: 4200 rpm
